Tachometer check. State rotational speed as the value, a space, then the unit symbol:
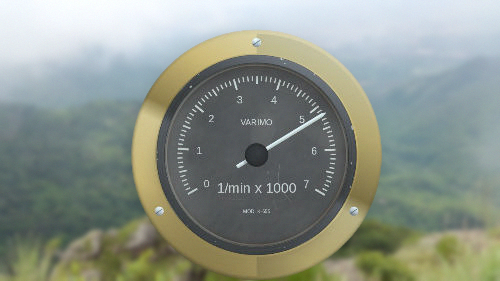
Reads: 5200 rpm
